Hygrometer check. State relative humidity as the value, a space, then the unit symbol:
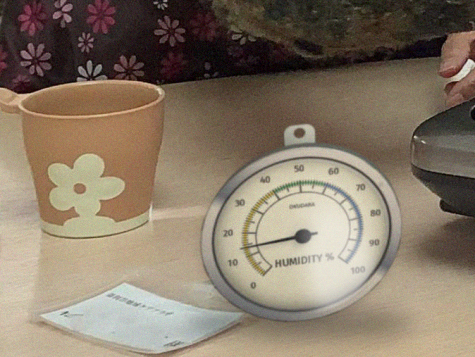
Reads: 15 %
